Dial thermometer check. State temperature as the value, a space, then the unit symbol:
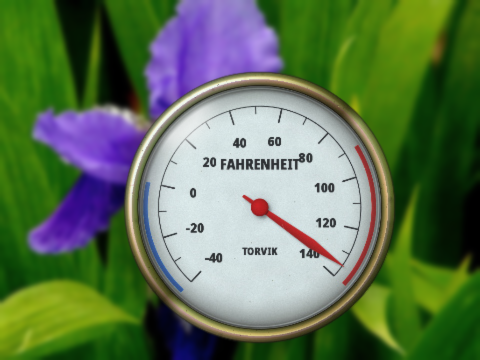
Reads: 135 °F
